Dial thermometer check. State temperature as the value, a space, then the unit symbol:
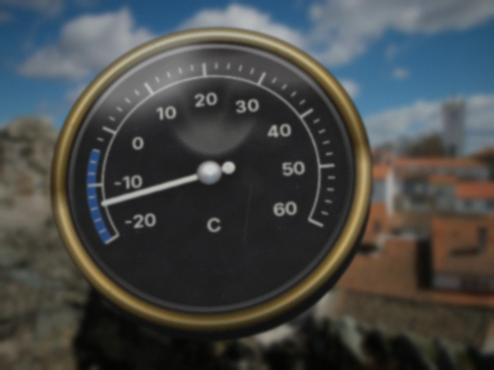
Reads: -14 °C
